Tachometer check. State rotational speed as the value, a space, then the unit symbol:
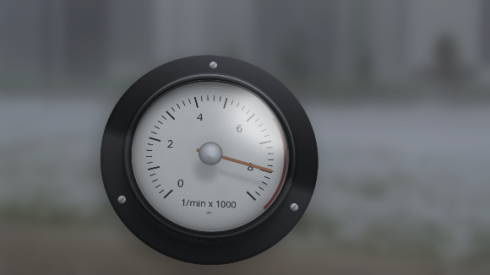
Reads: 8000 rpm
